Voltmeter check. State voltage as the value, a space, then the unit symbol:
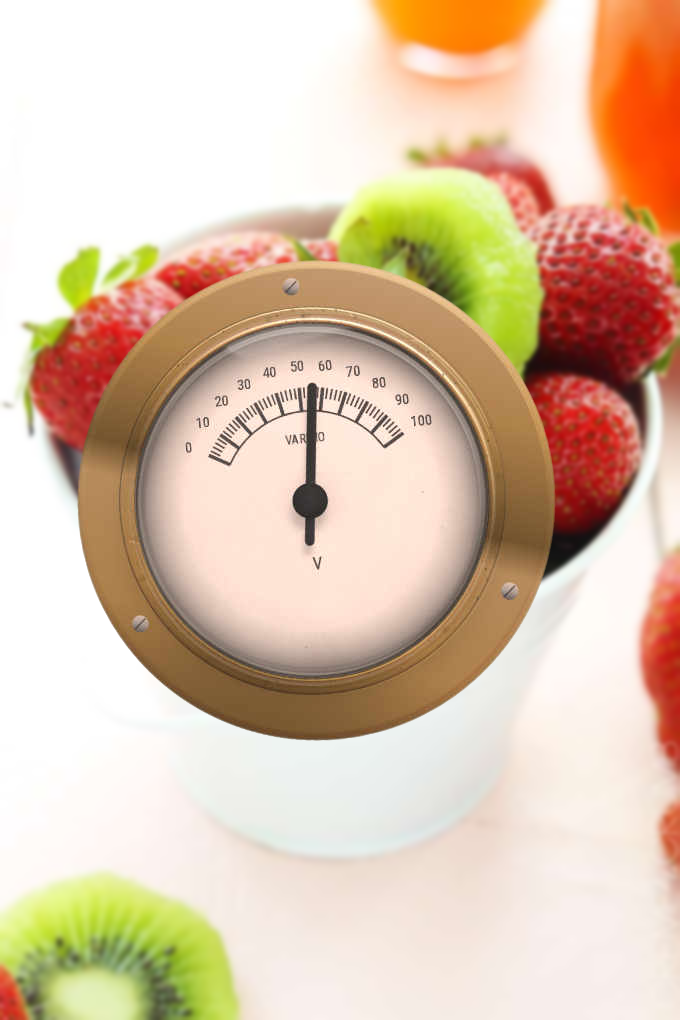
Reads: 56 V
